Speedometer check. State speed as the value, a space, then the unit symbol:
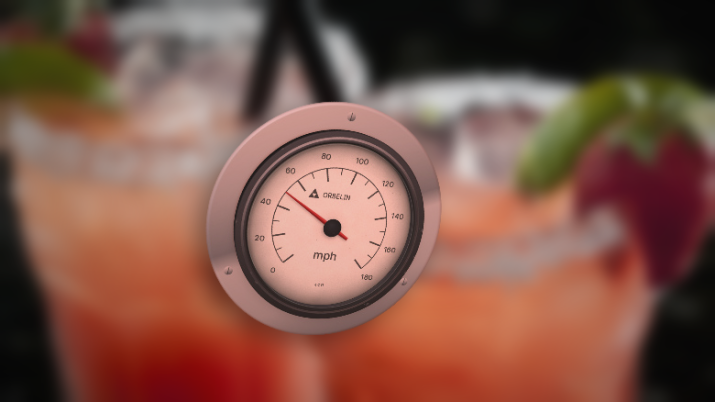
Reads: 50 mph
